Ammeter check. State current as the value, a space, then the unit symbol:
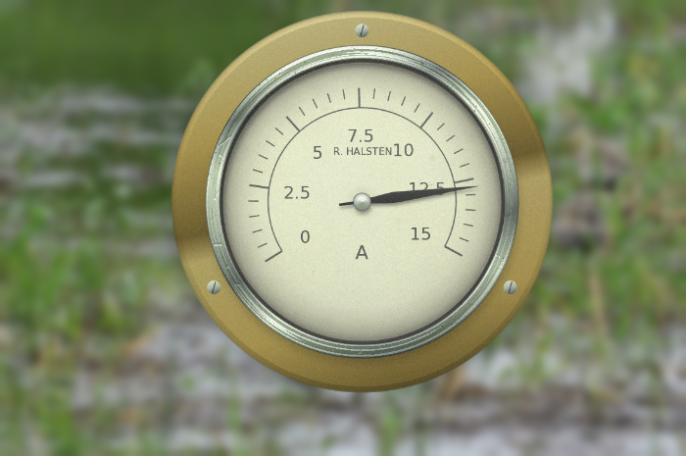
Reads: 12.75 A
